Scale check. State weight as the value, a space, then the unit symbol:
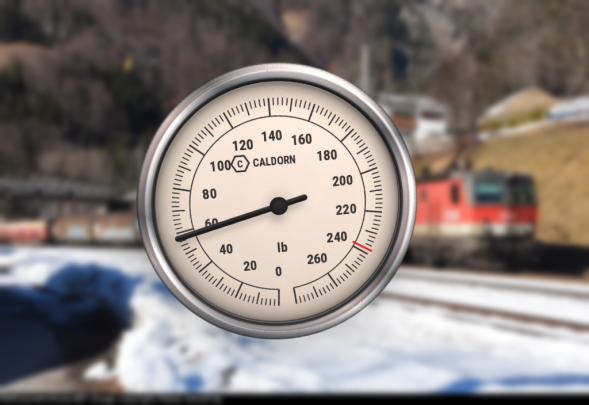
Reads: 58 lb
